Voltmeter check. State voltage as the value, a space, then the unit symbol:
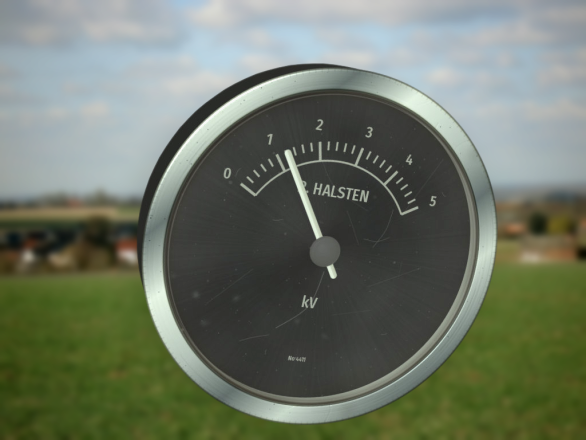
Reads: 1.2 kV
